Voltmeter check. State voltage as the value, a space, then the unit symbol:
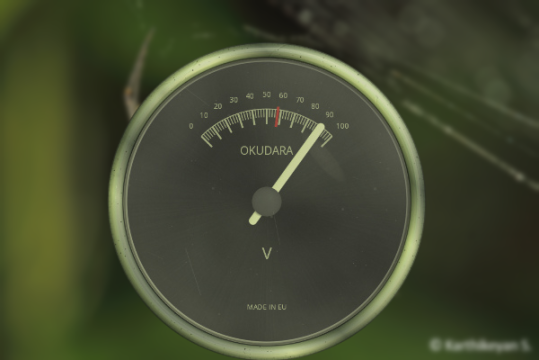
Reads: 90 V
